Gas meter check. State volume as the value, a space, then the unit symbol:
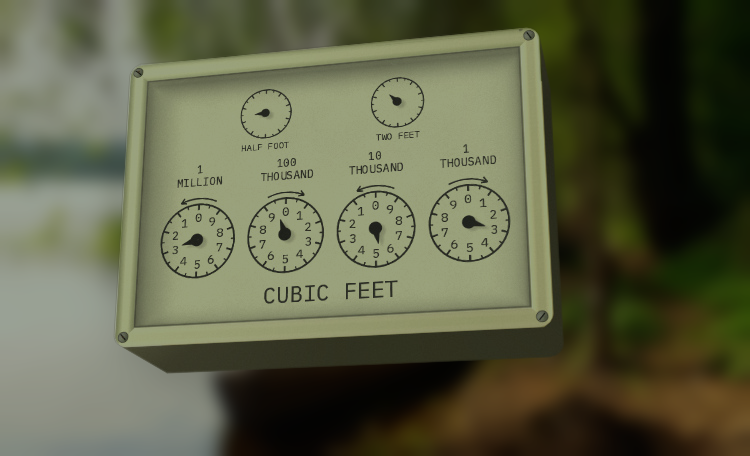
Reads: 295300 ft³
